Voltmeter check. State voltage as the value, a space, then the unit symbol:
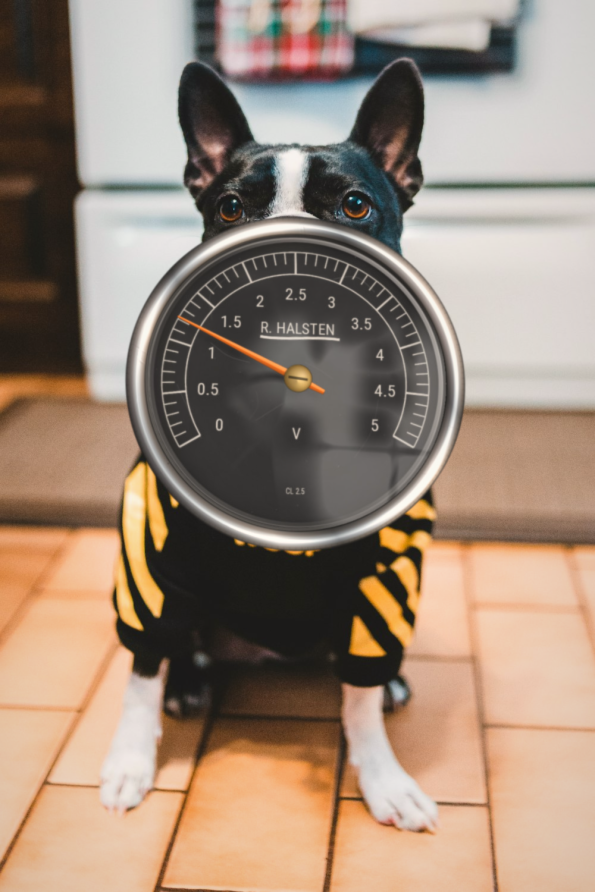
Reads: 1.2 V
